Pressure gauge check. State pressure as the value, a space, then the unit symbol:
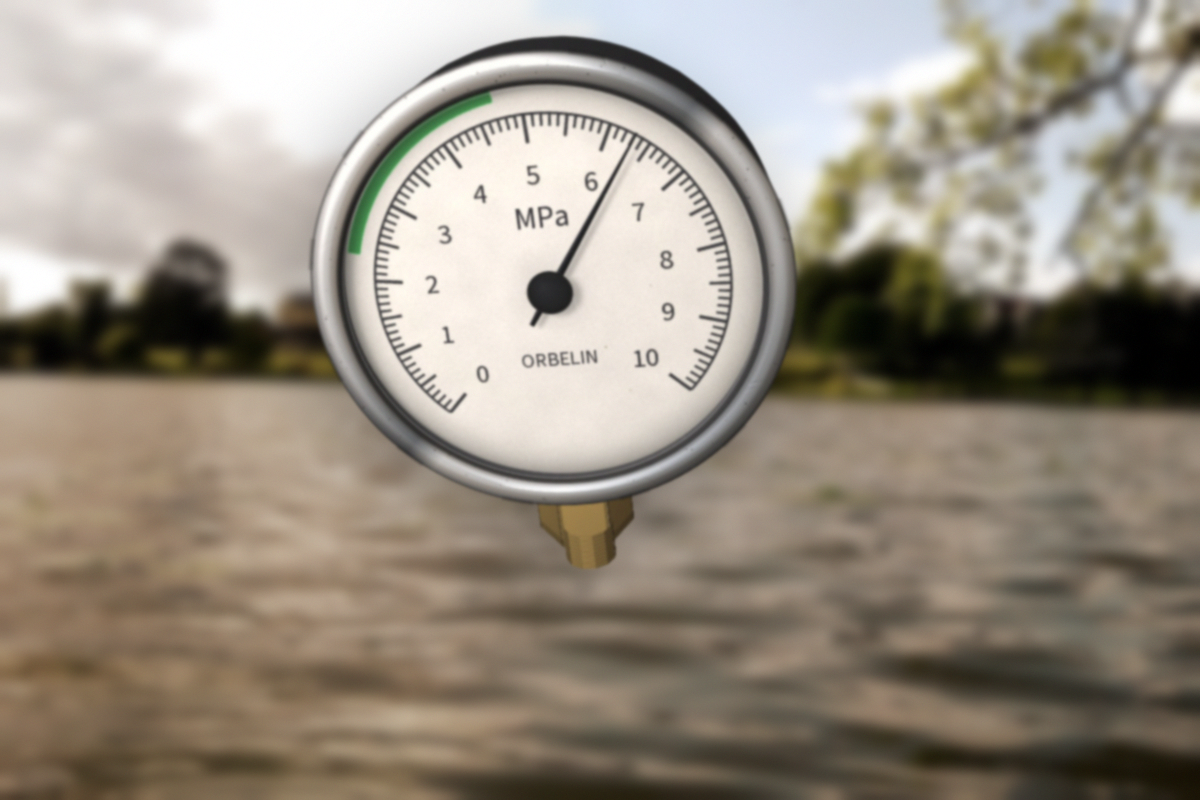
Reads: 6.3 MPa
